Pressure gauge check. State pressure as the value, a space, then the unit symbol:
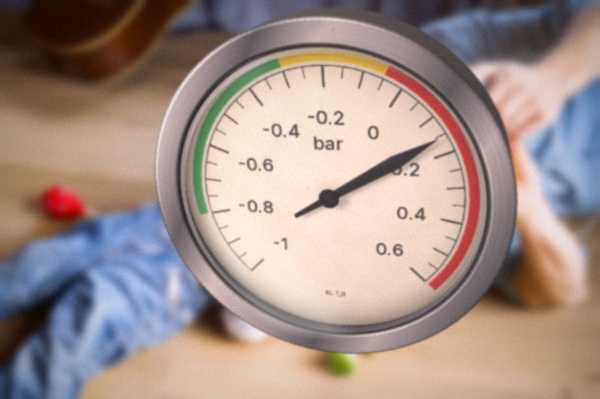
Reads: 0.15 bar
